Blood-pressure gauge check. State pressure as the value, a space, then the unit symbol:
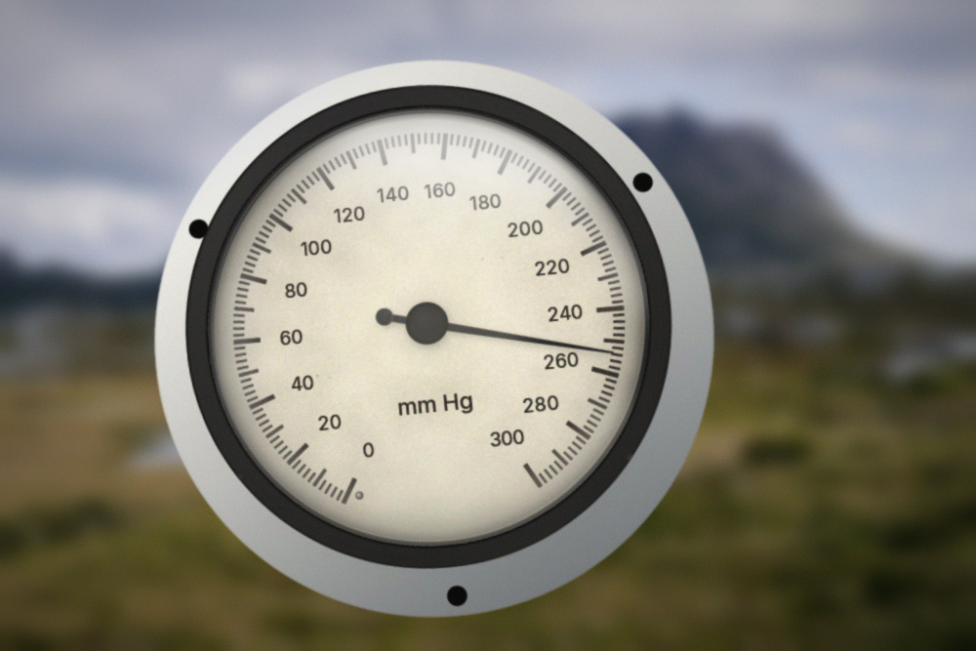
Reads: 254 mmHg
